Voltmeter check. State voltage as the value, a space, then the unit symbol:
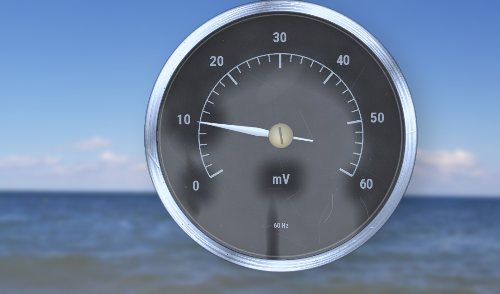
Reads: 10 mV
